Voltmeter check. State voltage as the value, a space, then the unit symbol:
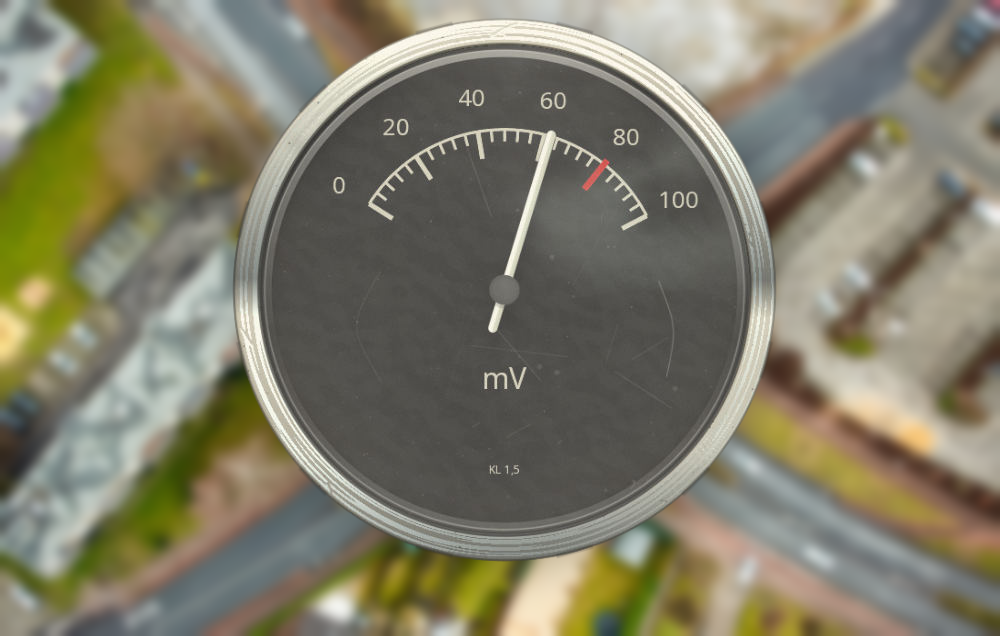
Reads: 62 mV
